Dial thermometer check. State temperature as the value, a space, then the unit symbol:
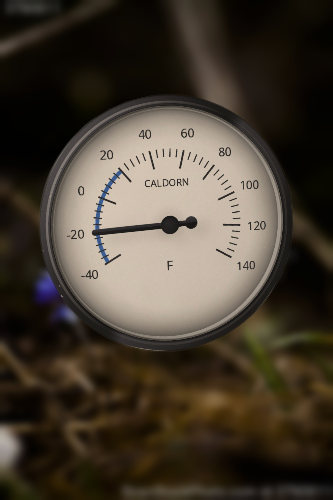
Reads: -20 °F
